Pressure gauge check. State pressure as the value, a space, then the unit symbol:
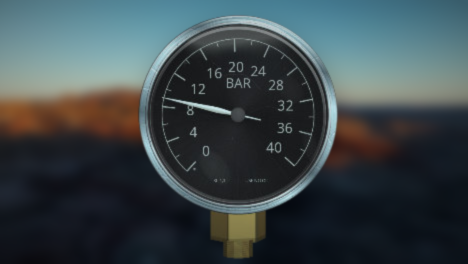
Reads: 9 bar
